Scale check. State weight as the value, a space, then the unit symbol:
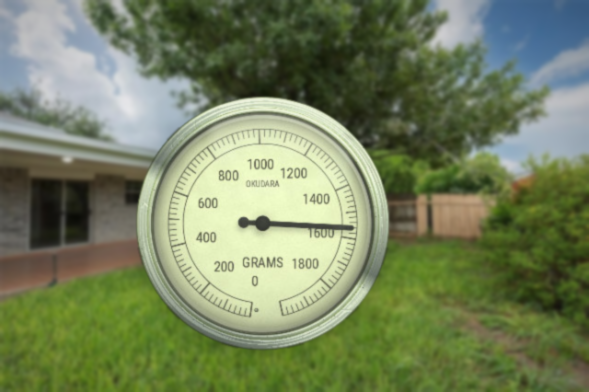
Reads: 1560 g
